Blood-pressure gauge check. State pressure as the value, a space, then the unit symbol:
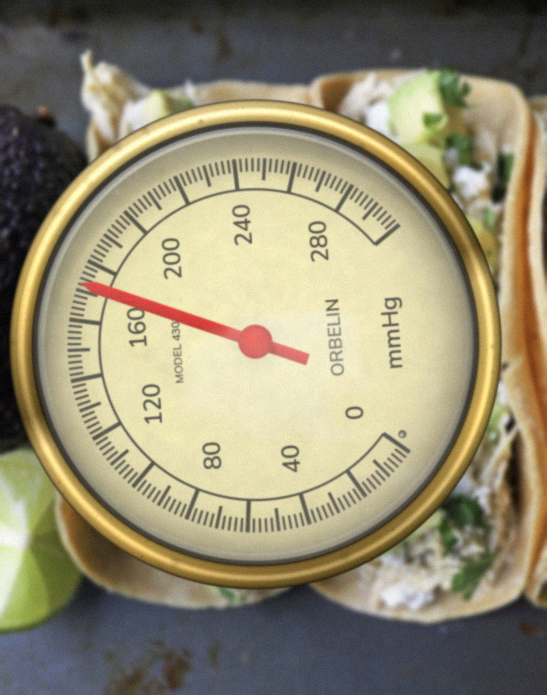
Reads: 172 mmHg
